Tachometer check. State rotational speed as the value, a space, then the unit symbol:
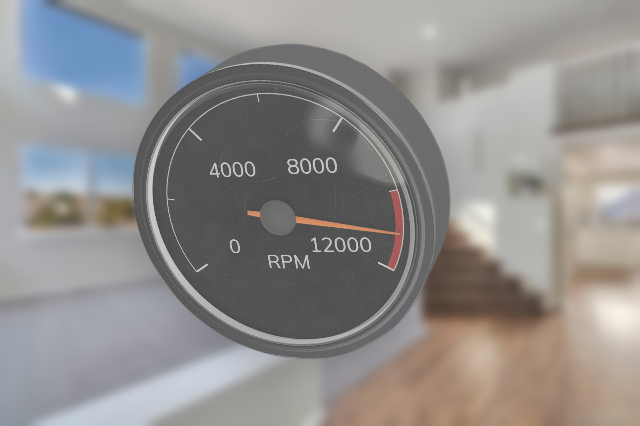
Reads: 11000 rpm
